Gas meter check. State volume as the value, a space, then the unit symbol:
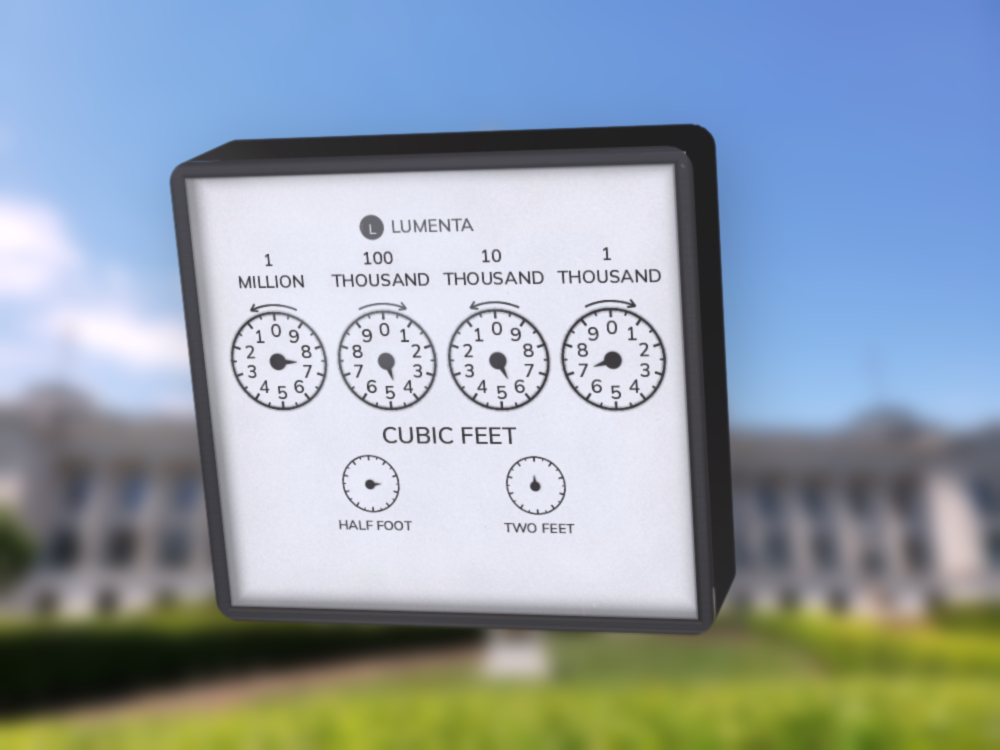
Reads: 745700 ft³
